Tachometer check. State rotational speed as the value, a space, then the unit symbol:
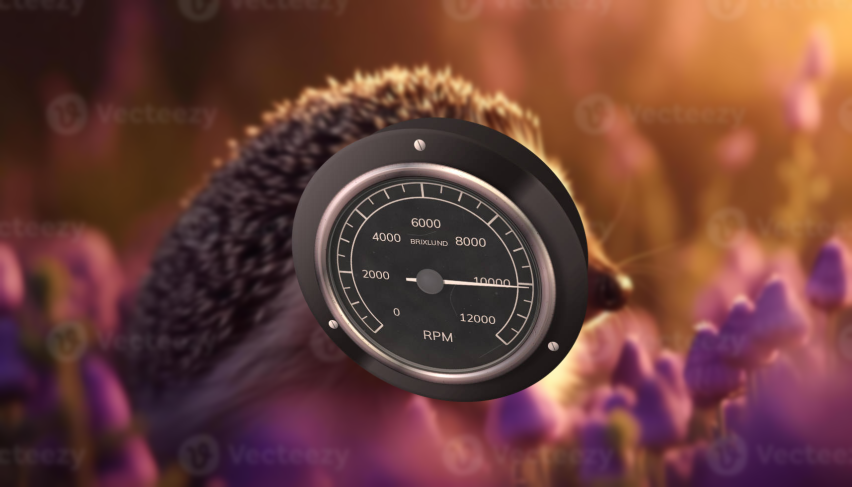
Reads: 10000 rpm
